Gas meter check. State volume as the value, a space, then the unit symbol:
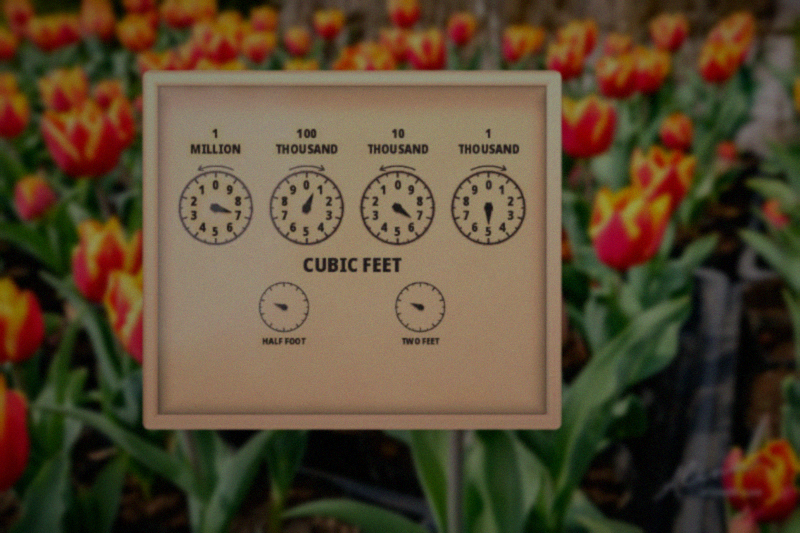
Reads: 706500 ft³
